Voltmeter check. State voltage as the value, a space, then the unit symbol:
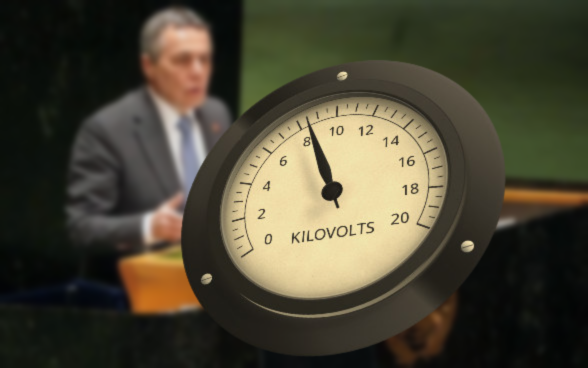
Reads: 8.5 kV
